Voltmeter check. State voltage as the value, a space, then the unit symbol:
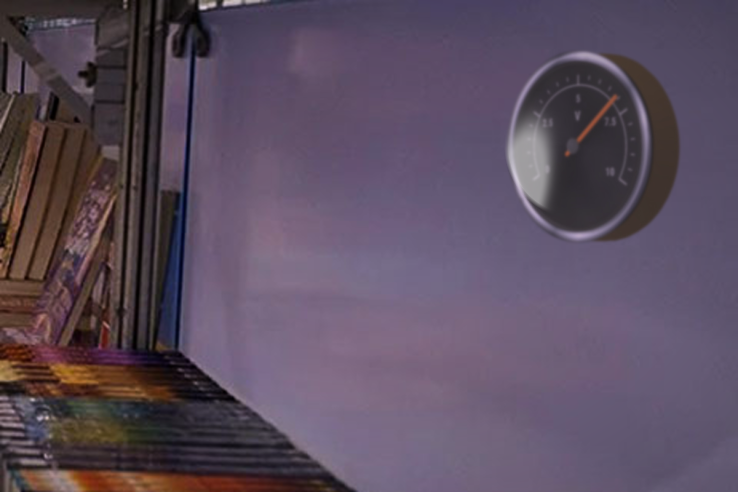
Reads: 7 V
